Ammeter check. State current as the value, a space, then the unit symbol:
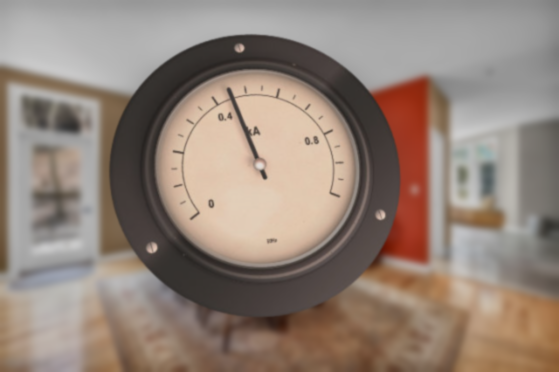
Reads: 0.45 kA
